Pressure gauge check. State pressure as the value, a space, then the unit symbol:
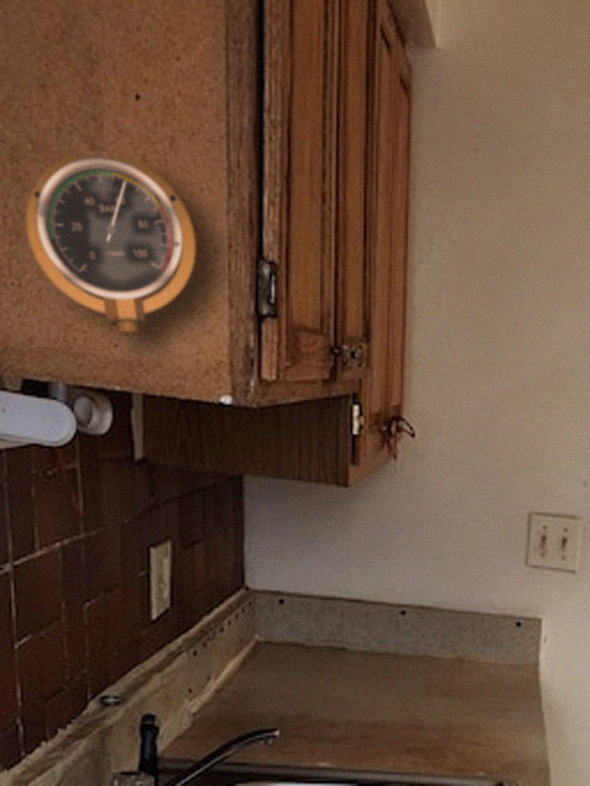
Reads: 60 bar
